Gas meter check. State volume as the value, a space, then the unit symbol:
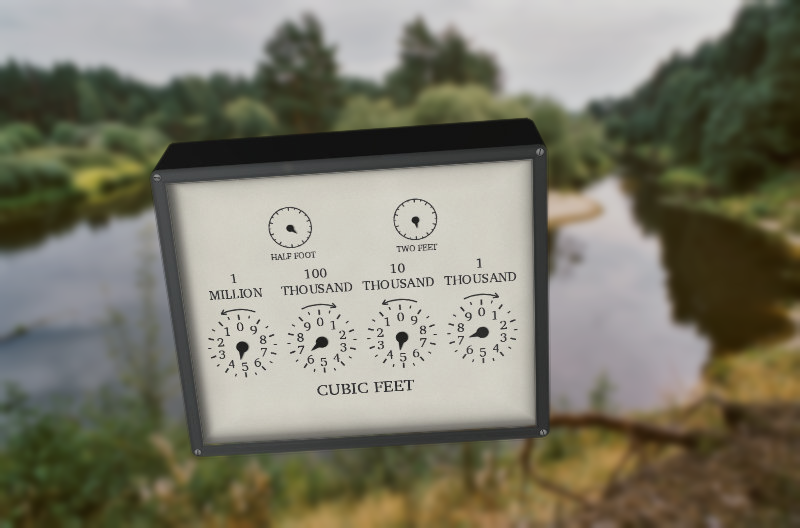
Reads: 464700 ft³
